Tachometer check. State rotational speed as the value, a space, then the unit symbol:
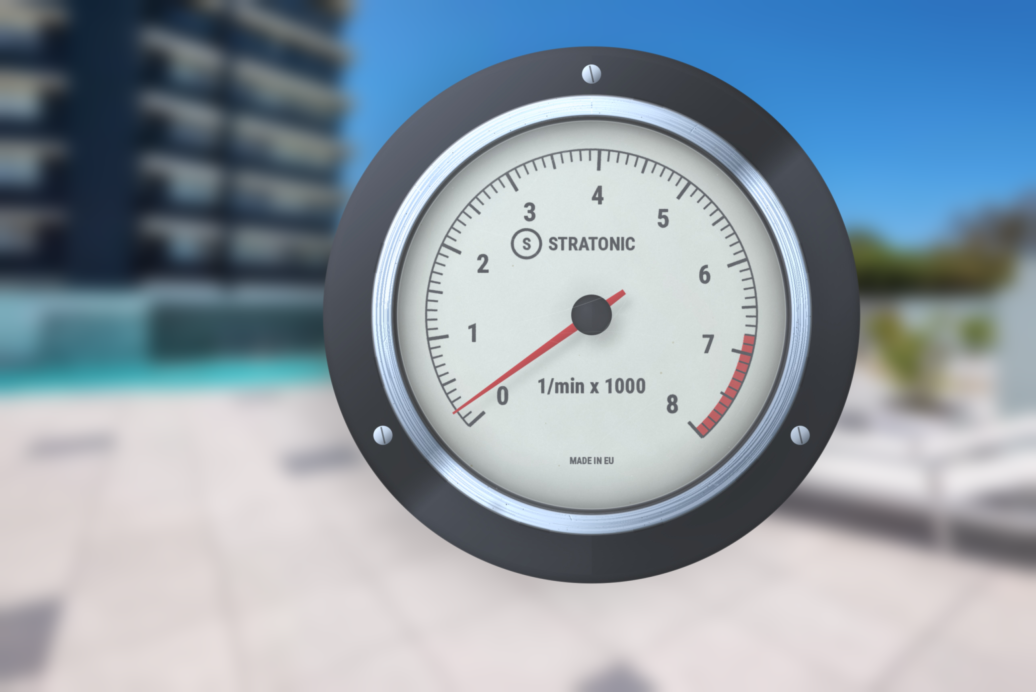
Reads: 200 rpm
